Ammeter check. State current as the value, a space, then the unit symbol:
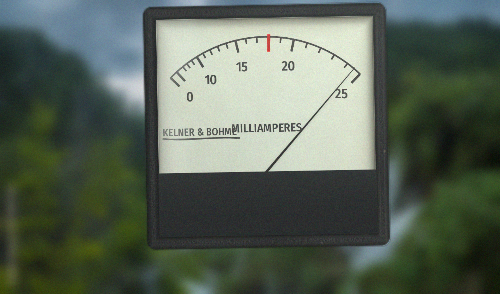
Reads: 24.5 mA
